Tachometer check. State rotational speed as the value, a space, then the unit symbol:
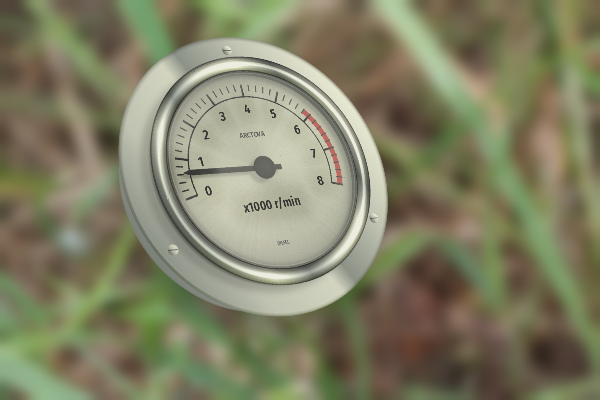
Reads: 600 rpm
